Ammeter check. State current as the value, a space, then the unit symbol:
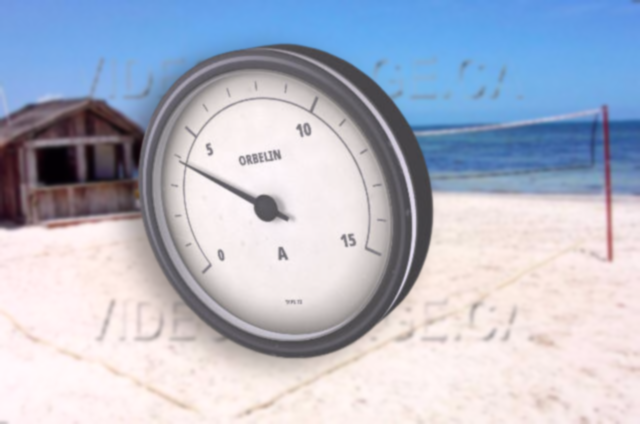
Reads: 4 A
